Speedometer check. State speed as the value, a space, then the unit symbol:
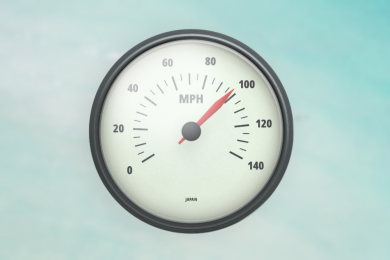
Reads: 97.5 mph
